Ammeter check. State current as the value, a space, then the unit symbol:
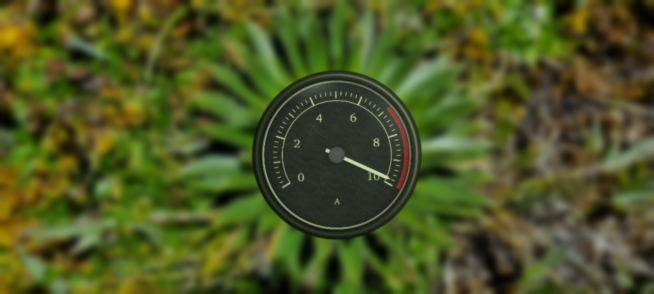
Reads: 9.8 A
